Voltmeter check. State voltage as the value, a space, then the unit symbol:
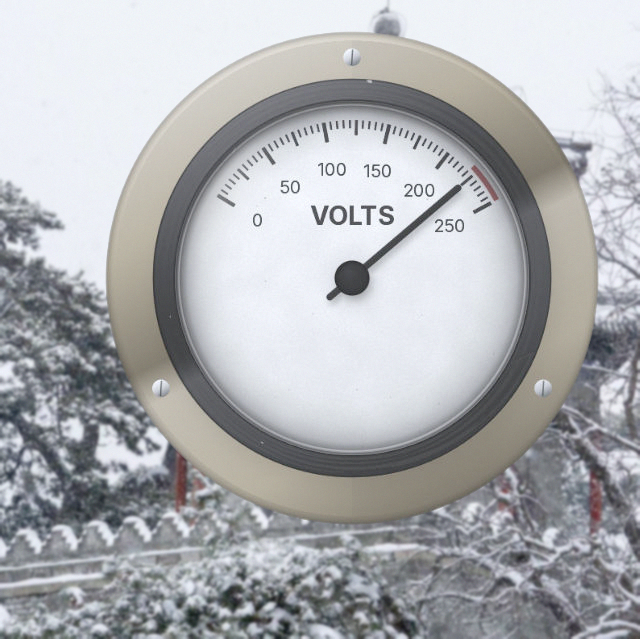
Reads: 225 V
